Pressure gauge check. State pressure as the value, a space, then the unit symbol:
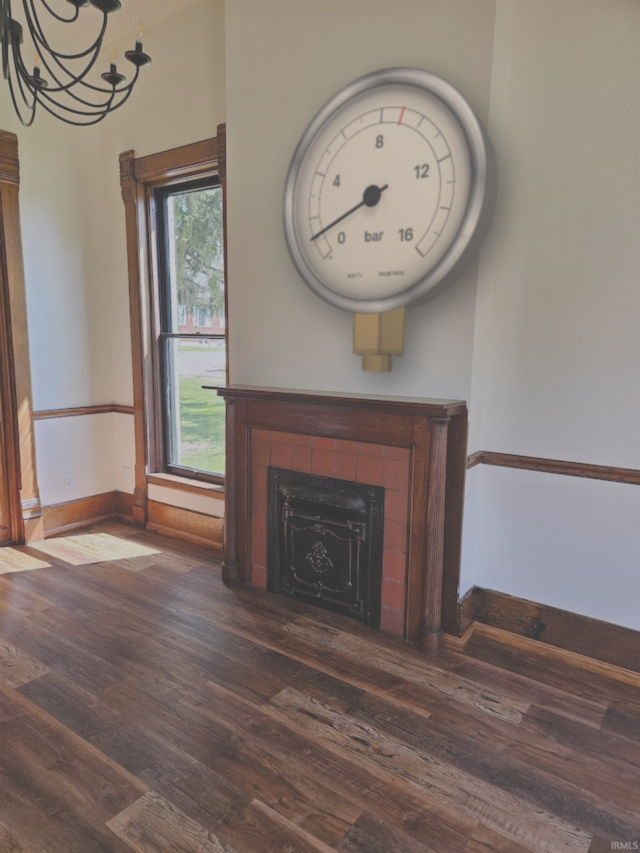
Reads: 1 bar
